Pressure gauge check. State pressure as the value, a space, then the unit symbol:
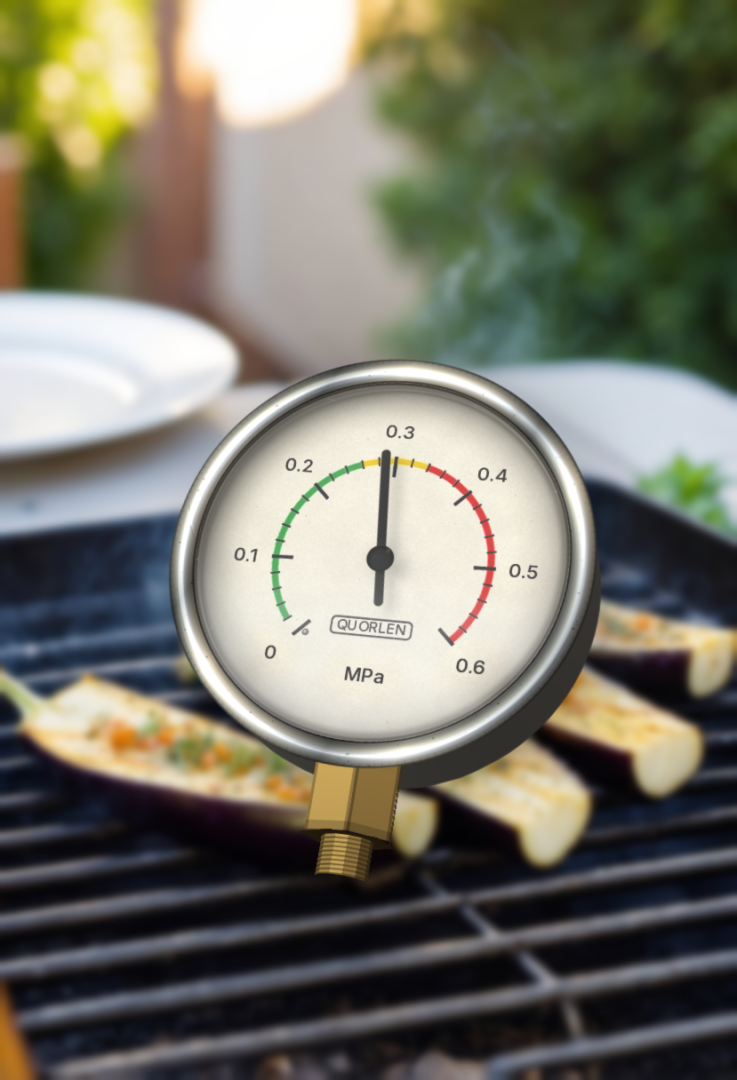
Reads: 0.29 MPa
